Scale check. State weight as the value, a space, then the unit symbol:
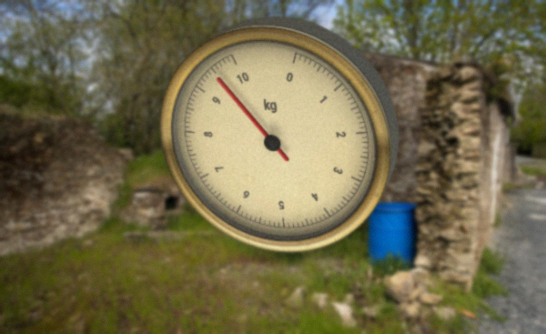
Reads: 9.5 kg
